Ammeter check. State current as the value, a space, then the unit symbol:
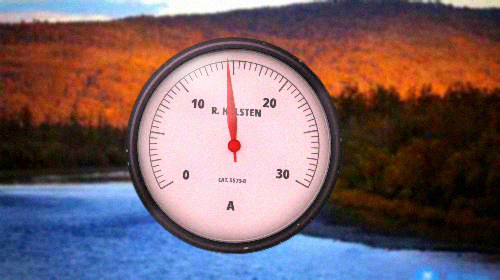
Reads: 14.5 A
